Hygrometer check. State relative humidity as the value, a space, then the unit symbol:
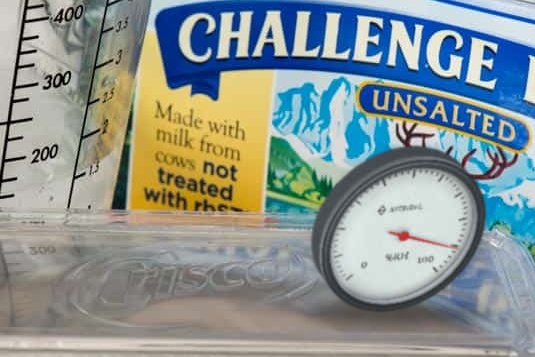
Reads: 90 %
